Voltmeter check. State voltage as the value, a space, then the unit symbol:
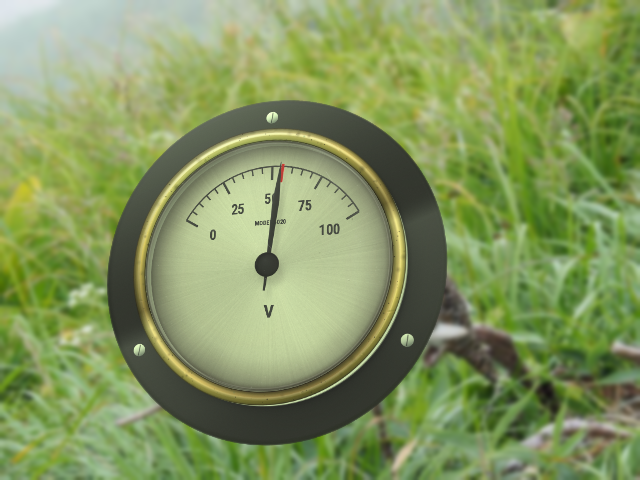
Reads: 55 V
